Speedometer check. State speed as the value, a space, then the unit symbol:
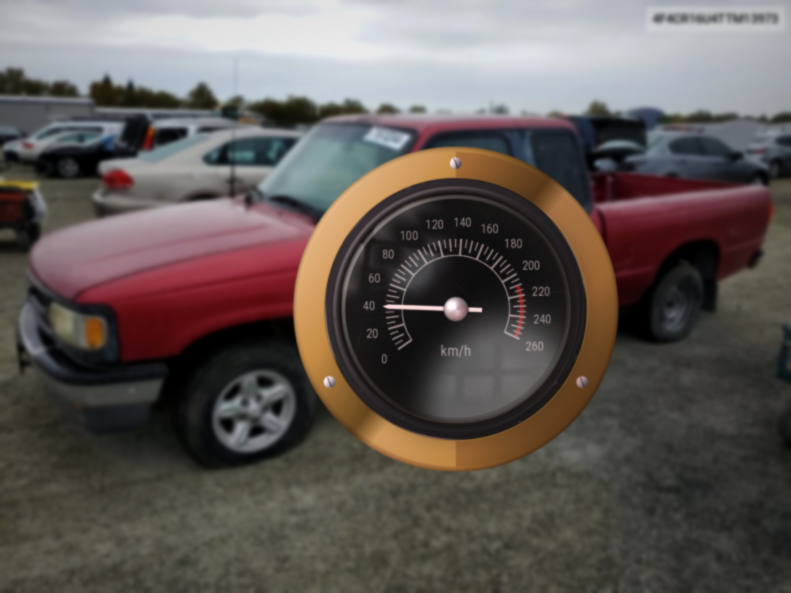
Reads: 40 km/h
